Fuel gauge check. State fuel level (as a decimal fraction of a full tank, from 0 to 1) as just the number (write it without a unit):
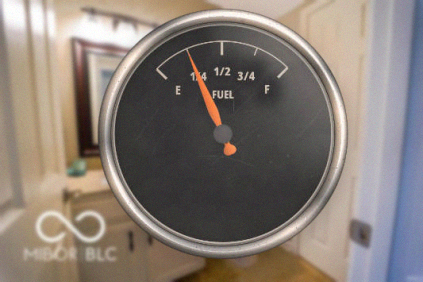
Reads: 0.25
